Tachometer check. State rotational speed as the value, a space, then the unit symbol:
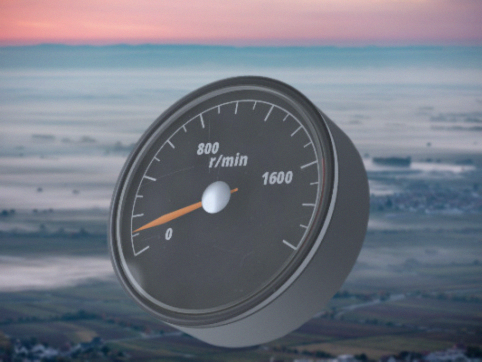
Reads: 100 rpm
